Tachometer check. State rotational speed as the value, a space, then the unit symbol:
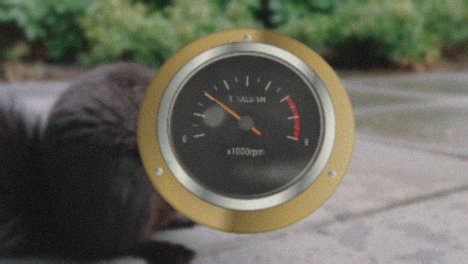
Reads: 2000 rpm
